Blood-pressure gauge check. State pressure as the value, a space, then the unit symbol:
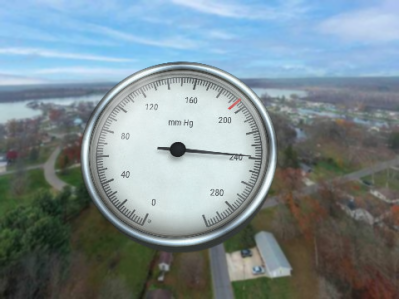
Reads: 240 mmHg
